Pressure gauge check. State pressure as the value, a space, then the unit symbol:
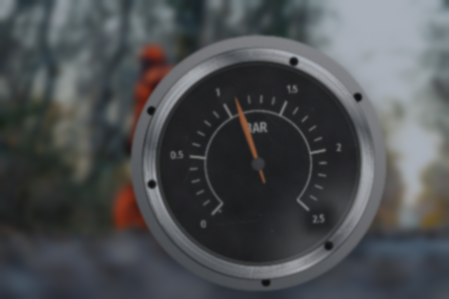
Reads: 1.1 bar
